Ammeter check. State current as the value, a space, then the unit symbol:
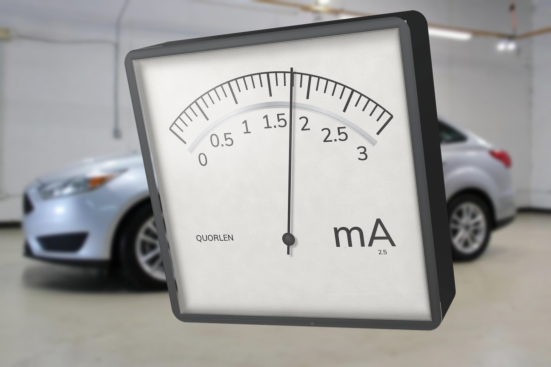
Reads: 1.8 mA
